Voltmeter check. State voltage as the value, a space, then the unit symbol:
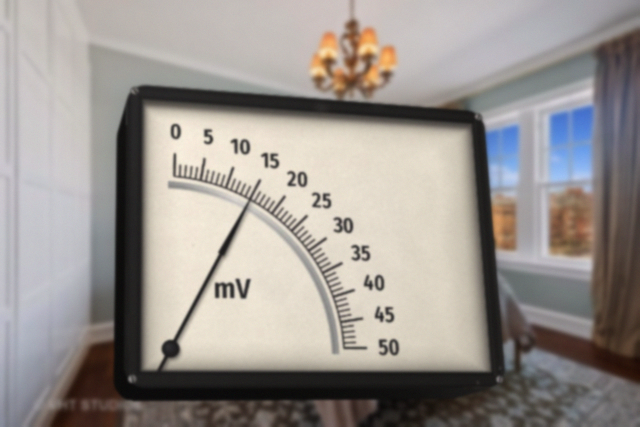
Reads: 15 mV
